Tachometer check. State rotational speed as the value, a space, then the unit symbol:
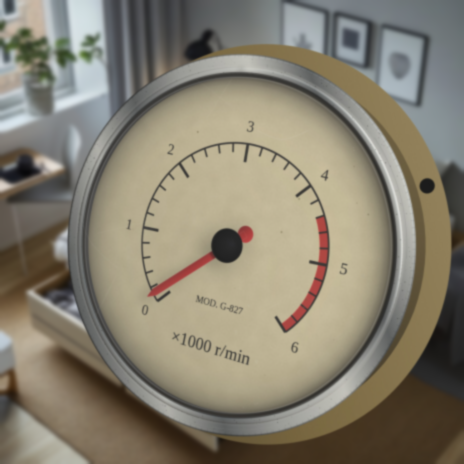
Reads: 100 rpm
